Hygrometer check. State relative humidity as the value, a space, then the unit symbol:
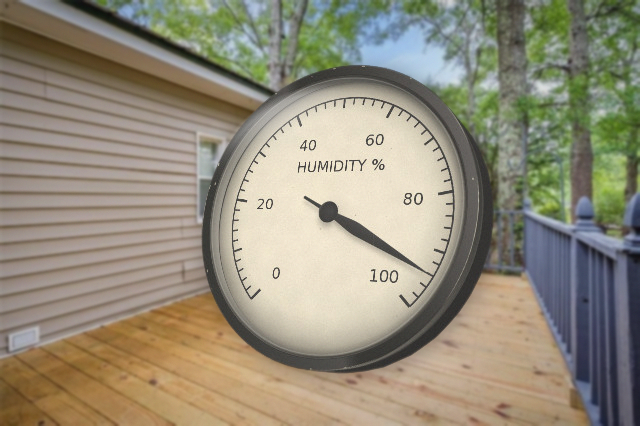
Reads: 94 %
